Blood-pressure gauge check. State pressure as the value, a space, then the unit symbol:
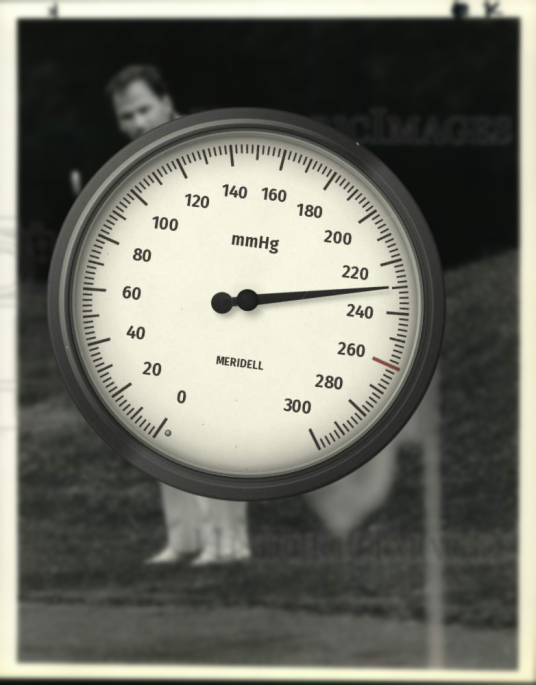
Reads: 230 mmHg
